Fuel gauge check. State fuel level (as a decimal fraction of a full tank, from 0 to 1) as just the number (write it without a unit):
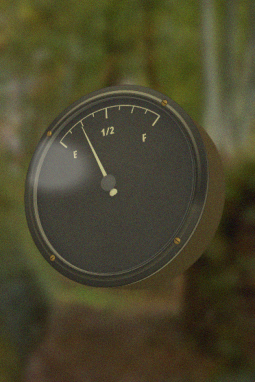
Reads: 0.25
